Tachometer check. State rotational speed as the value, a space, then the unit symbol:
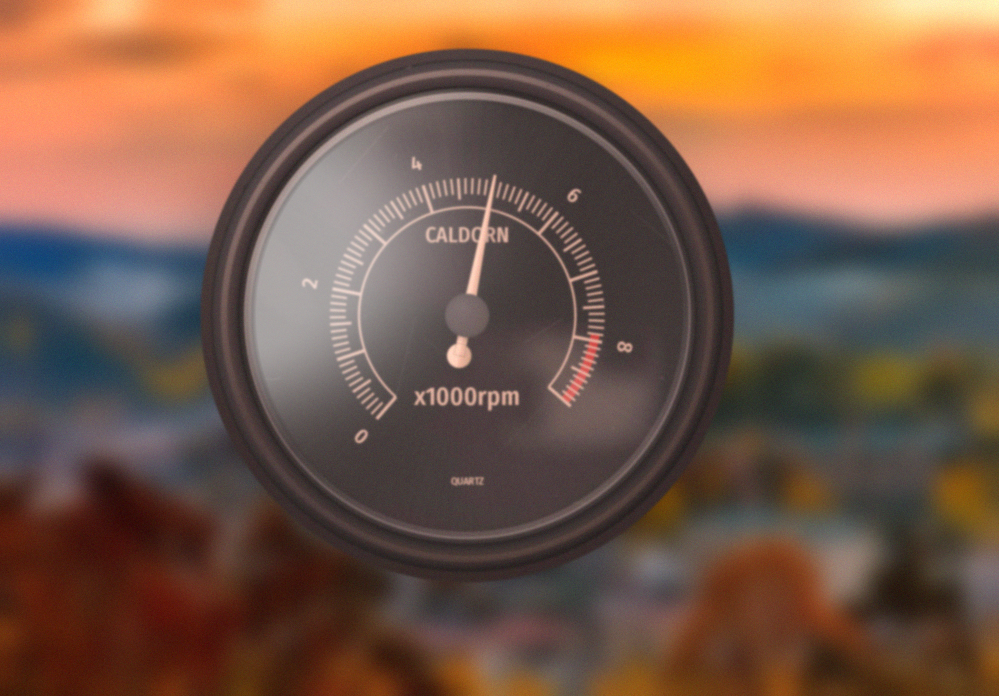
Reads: 5000 rpm
